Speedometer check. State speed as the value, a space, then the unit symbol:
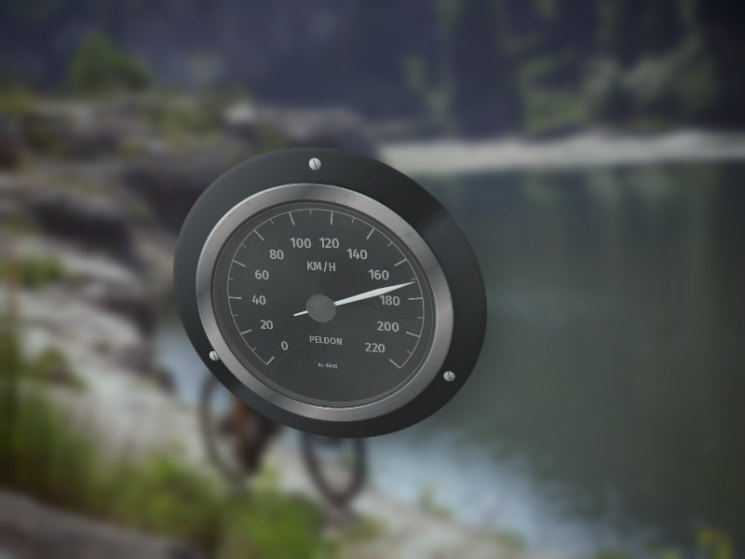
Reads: 170 km/h
